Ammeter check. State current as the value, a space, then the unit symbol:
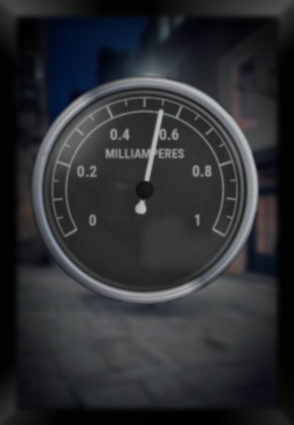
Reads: 0.55 mA
